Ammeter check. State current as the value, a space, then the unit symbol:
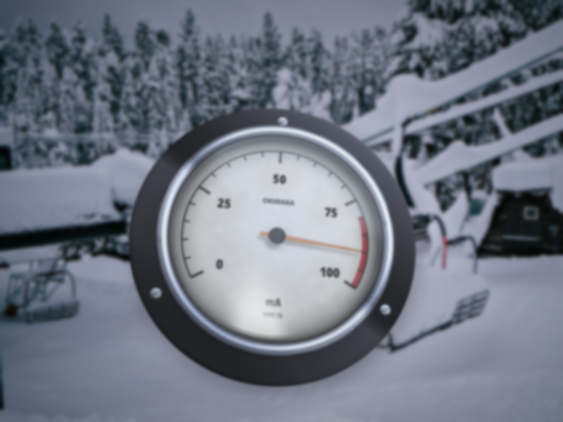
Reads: 90 mA
